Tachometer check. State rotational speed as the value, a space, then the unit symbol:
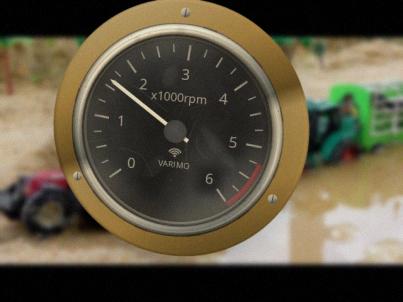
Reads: 1625 rpm
